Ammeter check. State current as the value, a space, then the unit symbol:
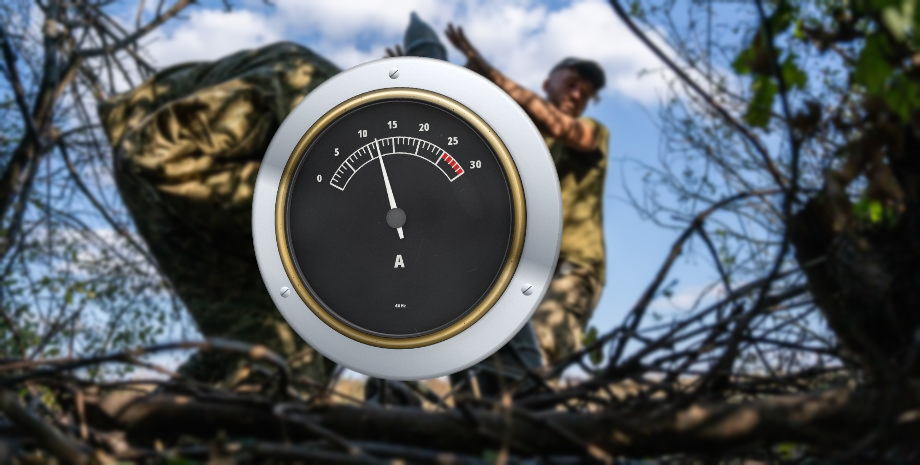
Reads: 12 A
